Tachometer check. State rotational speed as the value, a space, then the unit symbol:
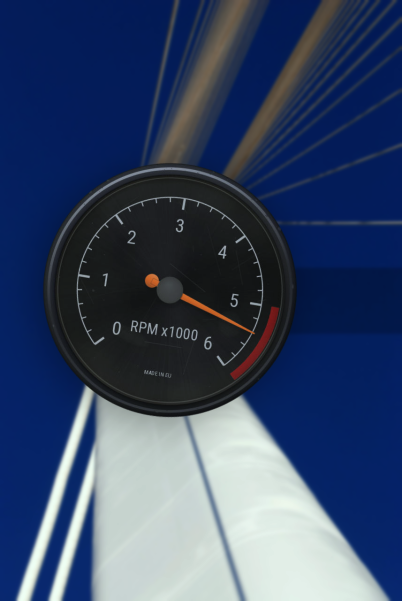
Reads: 5400 rpm
